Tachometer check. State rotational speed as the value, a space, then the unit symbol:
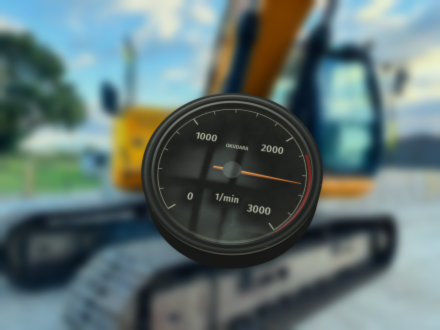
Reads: 2500 rpm
